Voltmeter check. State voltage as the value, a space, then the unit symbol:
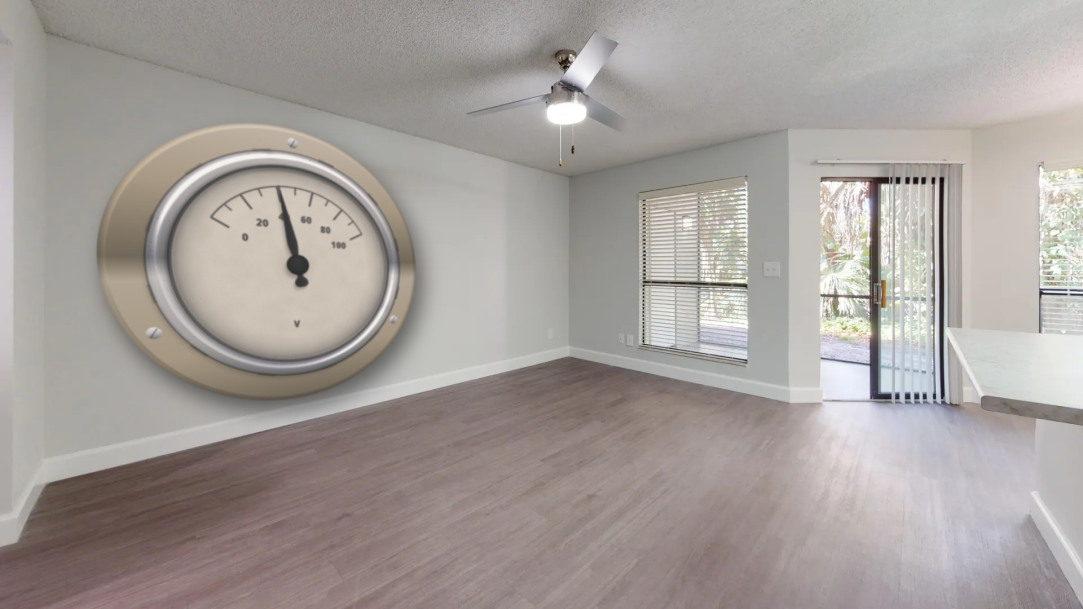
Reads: 40 V
